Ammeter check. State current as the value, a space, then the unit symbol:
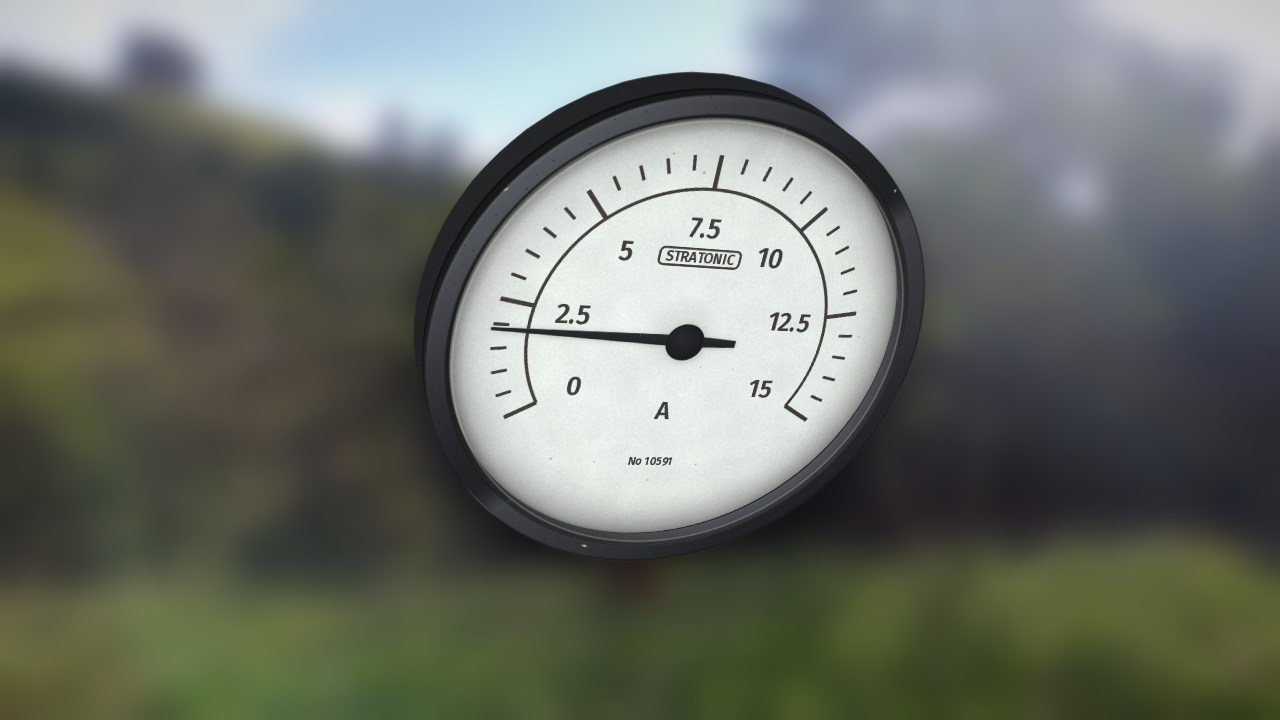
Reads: 2 A
